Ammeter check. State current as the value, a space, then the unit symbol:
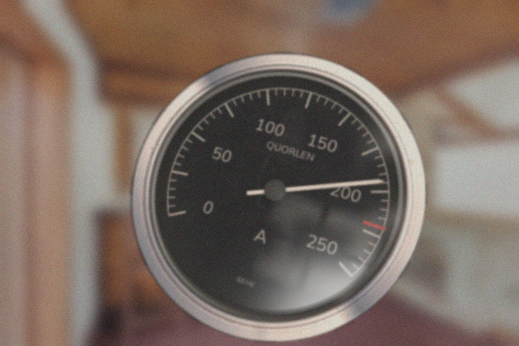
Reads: 195 A
